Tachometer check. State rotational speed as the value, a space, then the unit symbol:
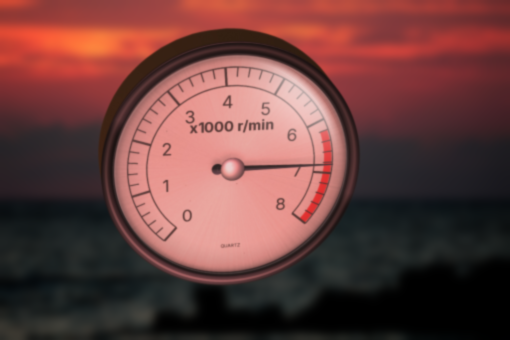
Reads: 6800 rpm
